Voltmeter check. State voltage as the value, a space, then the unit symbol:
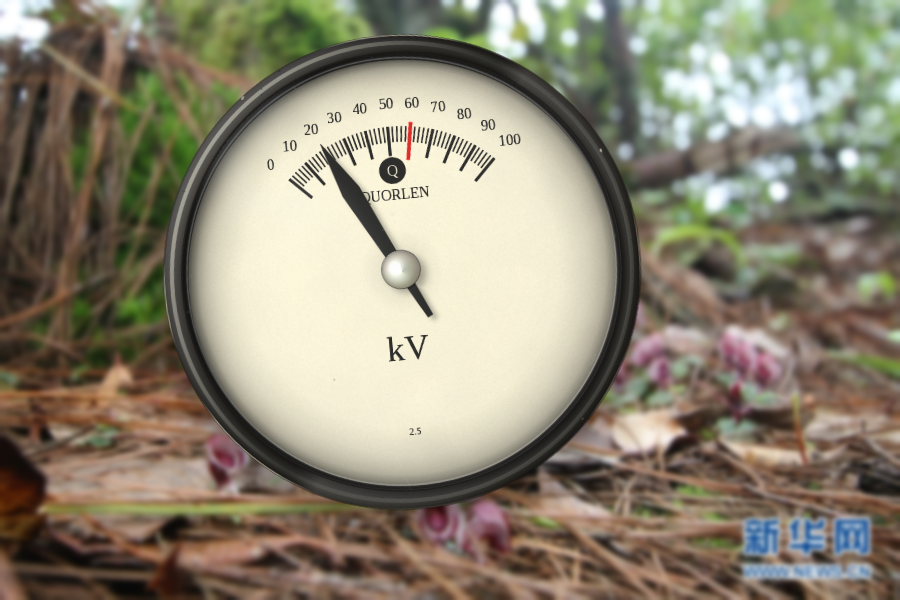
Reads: 20 kV
